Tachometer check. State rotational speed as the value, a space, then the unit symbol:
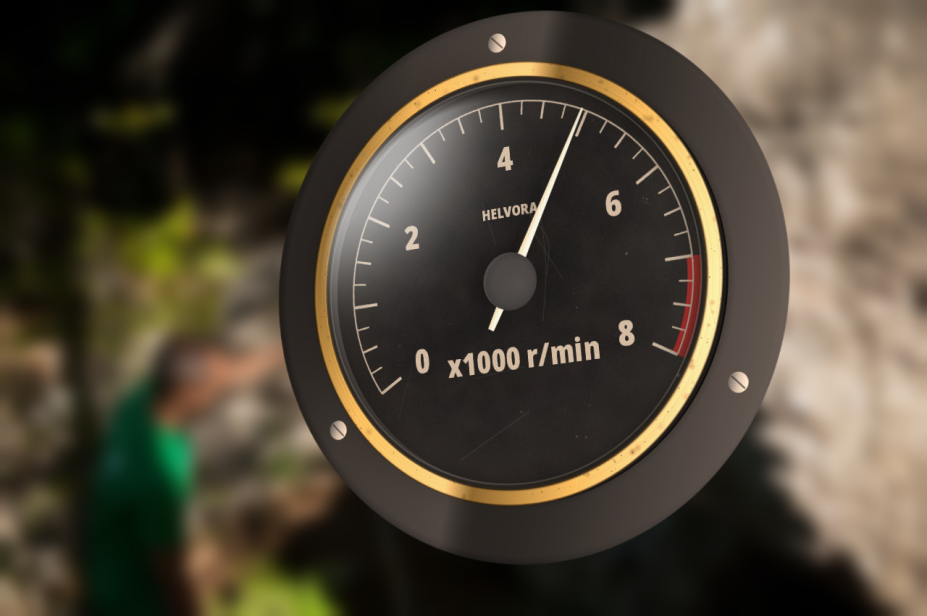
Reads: 5000 rpm
